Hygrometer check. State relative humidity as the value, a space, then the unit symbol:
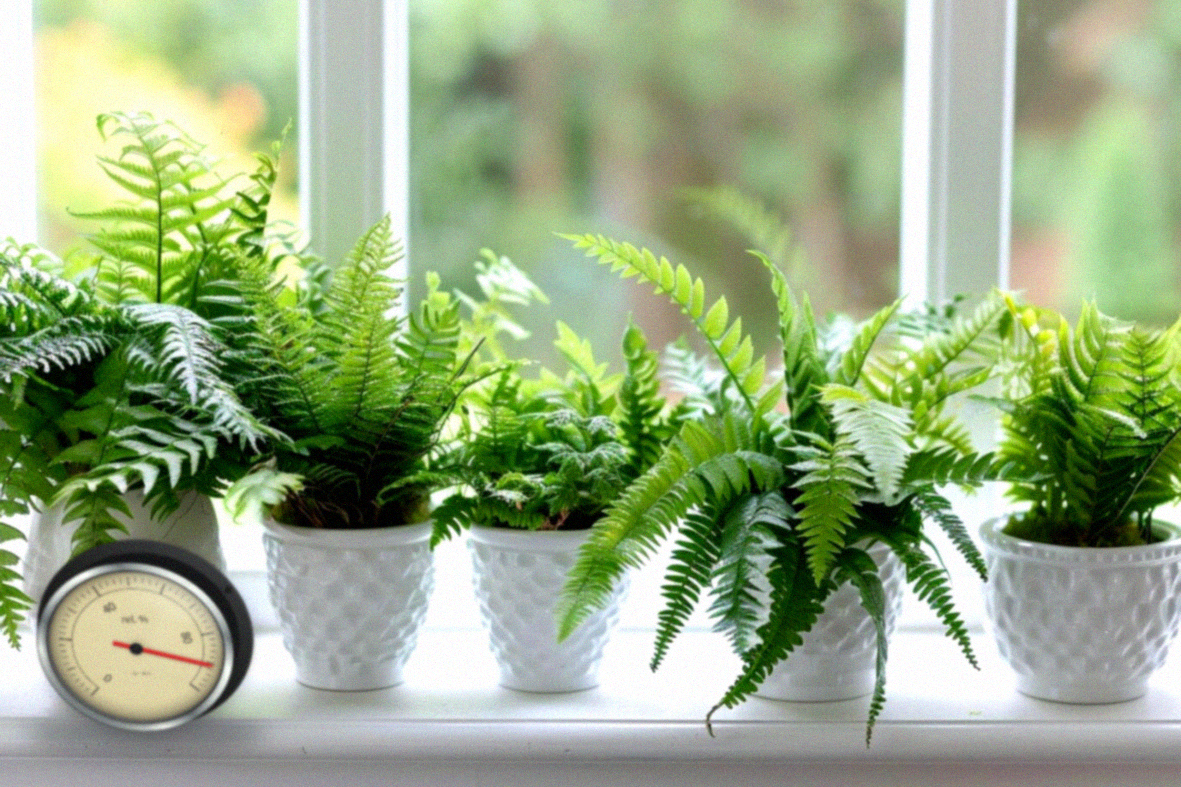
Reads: 90 %
